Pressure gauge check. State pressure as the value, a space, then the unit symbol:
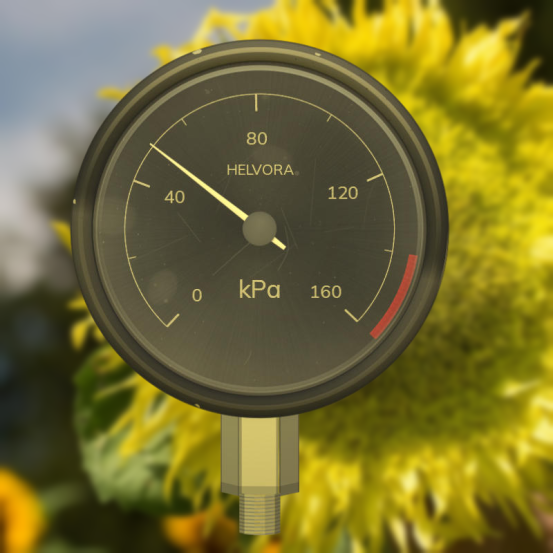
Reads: 50 kPa
